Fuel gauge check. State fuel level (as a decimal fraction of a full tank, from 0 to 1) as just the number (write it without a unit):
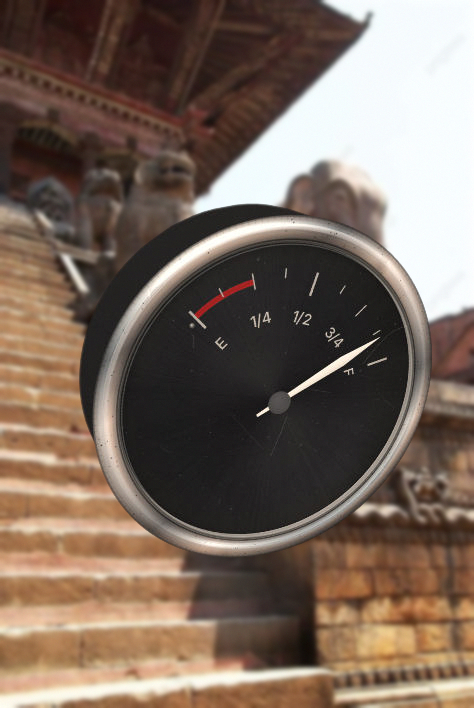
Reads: 0.875
